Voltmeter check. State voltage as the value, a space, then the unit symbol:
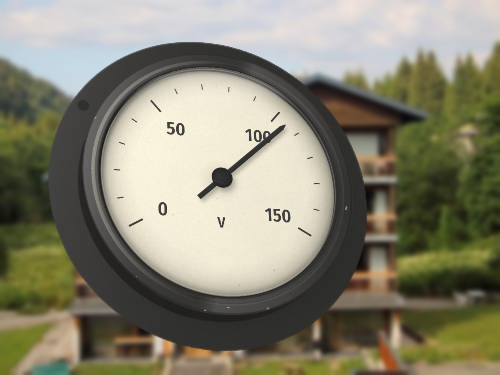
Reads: 105 V
